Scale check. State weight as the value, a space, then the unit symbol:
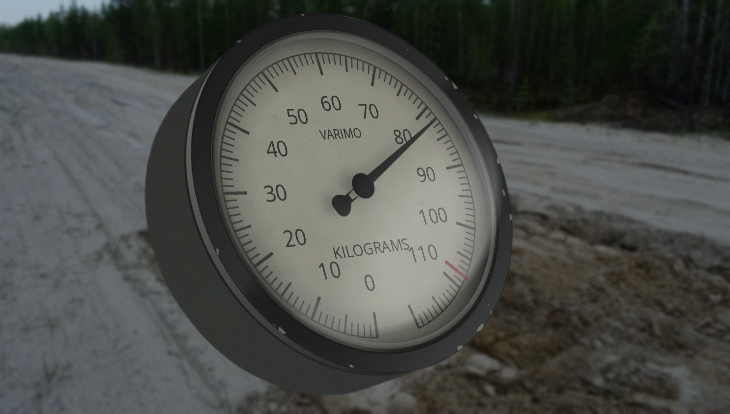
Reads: 82 kg
